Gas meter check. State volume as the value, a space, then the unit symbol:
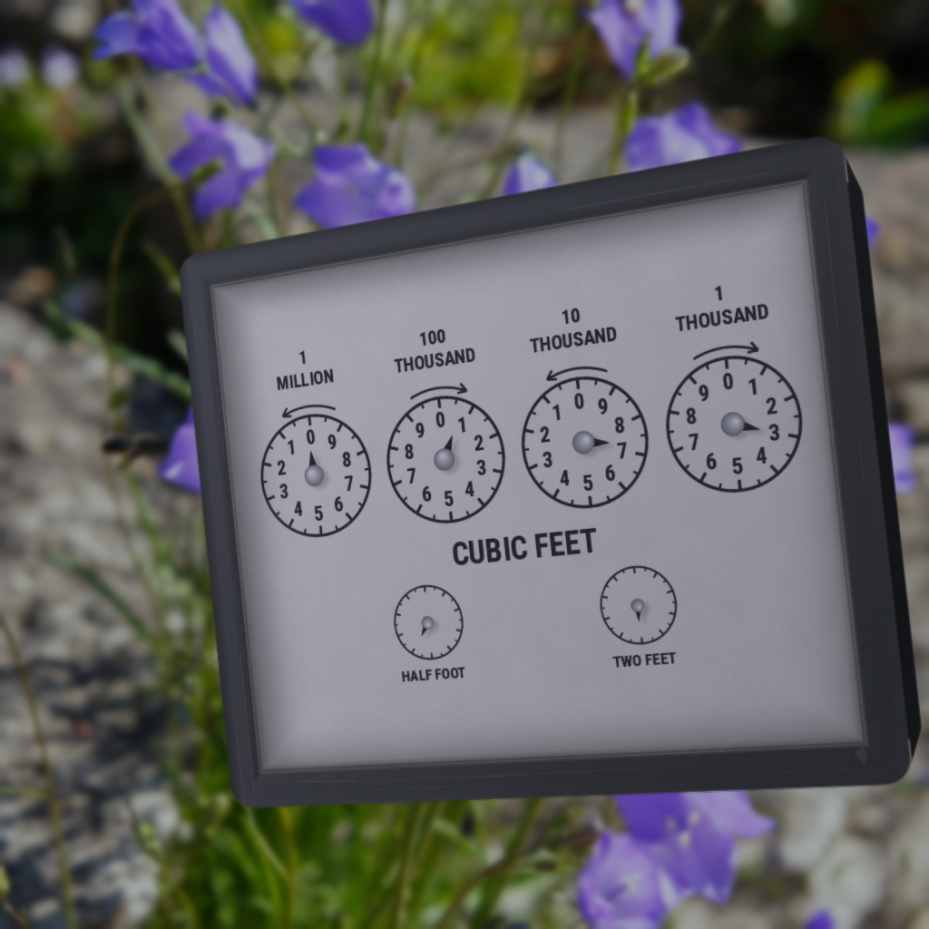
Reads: 7300 ft³
